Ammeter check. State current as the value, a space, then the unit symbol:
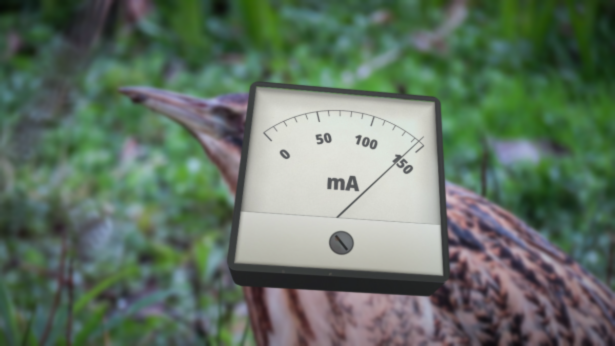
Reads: 145 mA
